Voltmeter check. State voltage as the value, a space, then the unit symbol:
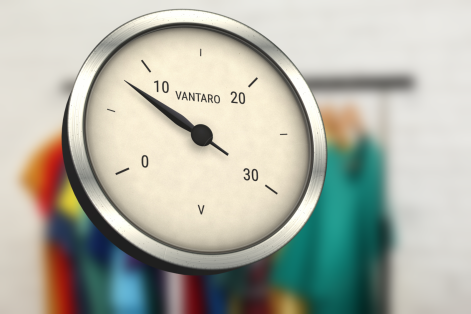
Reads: 7.5 V
